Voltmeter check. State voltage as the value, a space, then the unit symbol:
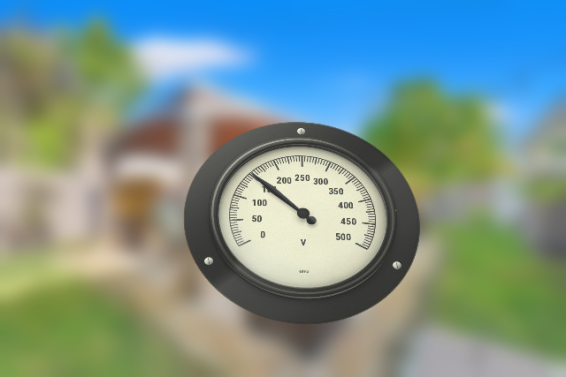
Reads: 150 V
